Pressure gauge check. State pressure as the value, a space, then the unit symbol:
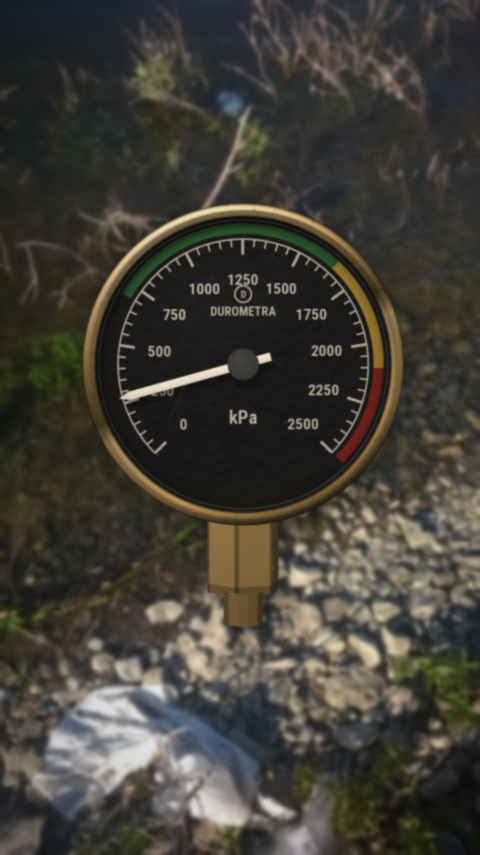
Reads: 275 kPa
